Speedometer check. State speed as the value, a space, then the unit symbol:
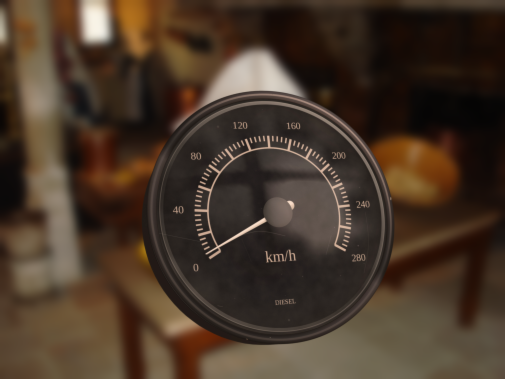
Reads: 4 km/h
